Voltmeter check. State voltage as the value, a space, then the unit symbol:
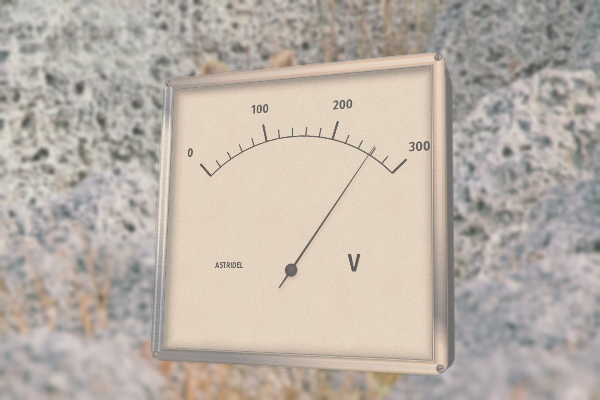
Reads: 260 V
